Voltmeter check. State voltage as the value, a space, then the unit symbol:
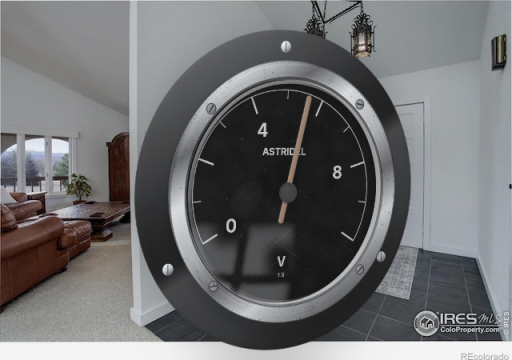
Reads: 5.5 V
